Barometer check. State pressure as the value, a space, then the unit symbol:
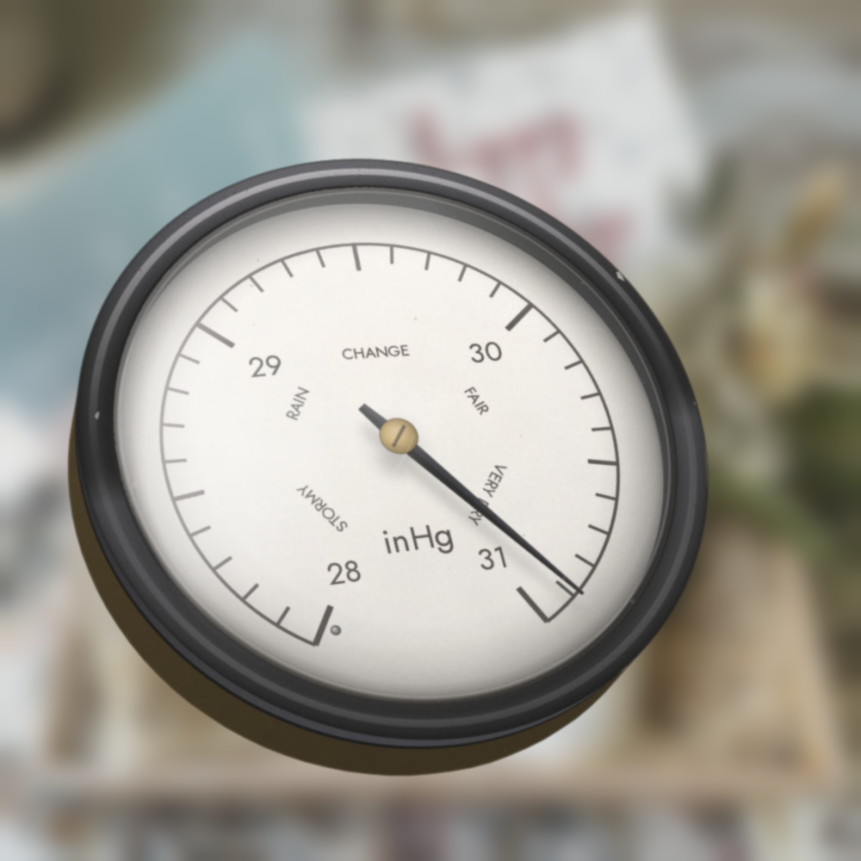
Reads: 30.9 inHg
